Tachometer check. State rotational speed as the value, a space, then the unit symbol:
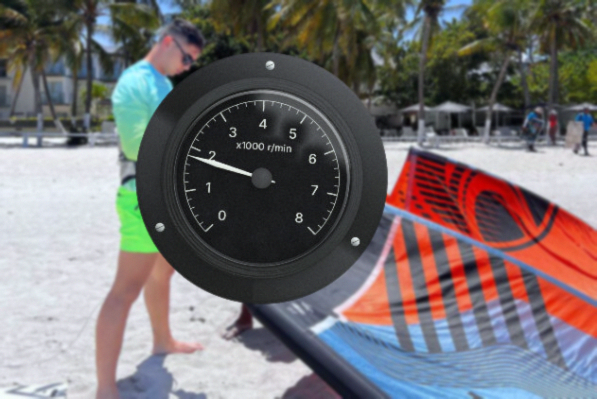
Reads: 1800 rpm
